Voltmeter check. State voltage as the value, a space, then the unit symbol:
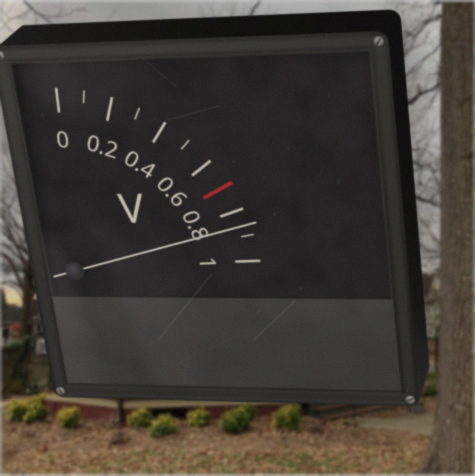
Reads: 0.85 V
